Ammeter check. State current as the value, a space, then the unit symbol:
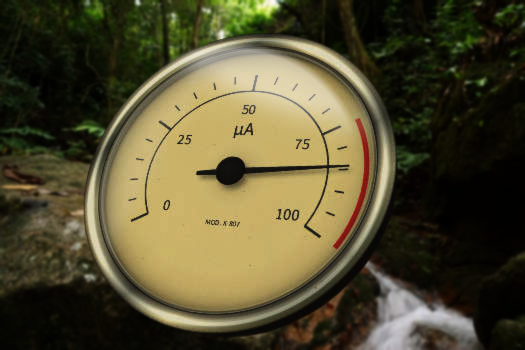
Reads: 85 µA
